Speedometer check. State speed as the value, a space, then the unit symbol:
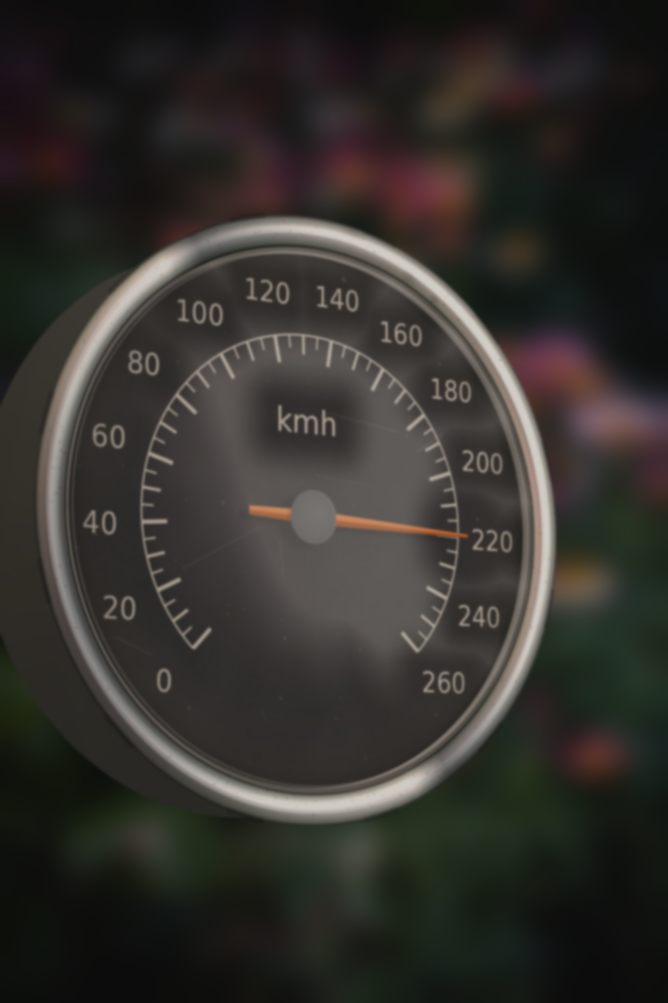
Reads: 220 km/h
